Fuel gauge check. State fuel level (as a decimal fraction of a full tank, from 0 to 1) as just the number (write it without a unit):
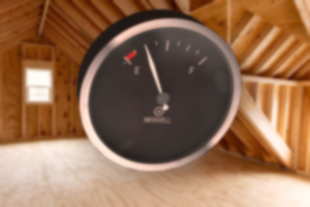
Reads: 0.25
